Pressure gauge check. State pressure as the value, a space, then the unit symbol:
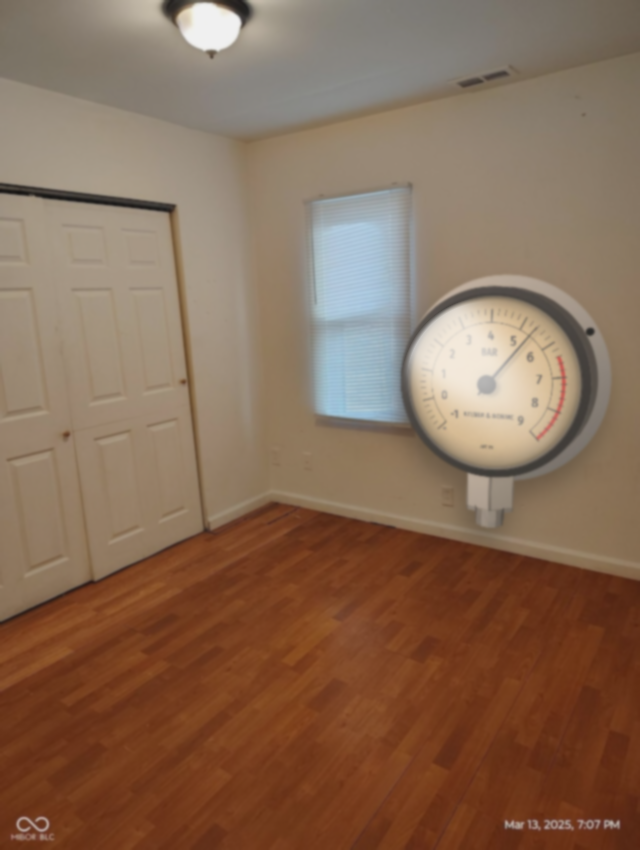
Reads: 5.4 bar
